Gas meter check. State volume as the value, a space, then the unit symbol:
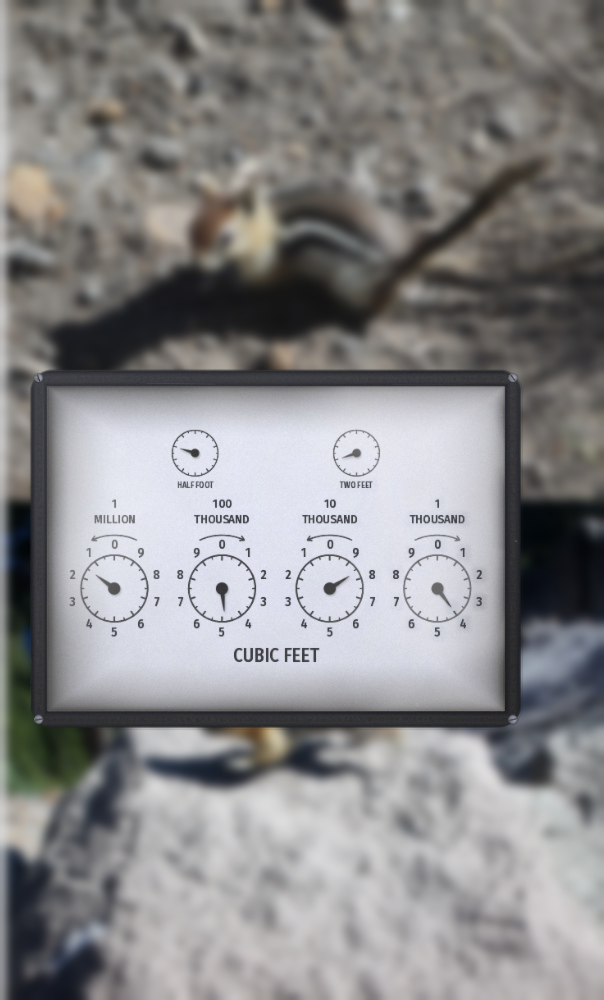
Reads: 148400 ft³
